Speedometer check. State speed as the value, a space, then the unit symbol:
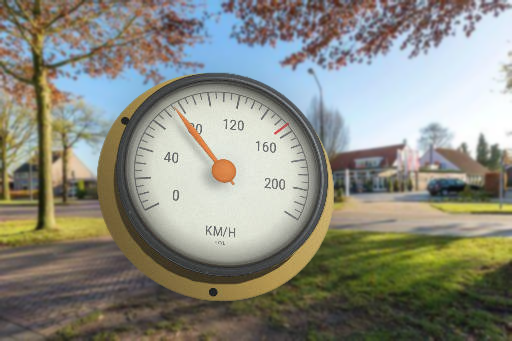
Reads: 75 km/h
